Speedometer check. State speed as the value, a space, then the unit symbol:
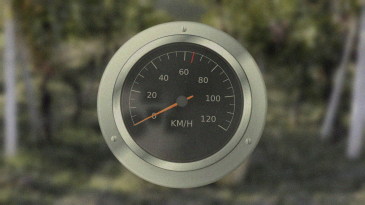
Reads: 0 km/h
